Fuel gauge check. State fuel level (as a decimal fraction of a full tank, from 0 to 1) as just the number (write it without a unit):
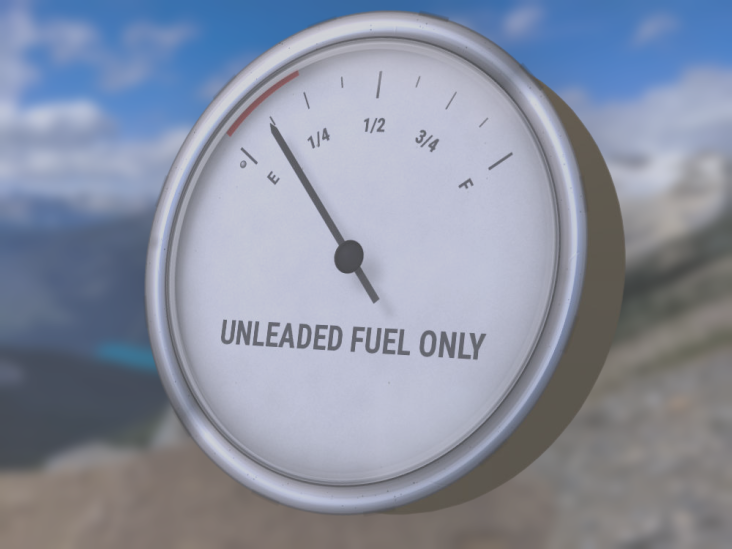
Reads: 0.125
